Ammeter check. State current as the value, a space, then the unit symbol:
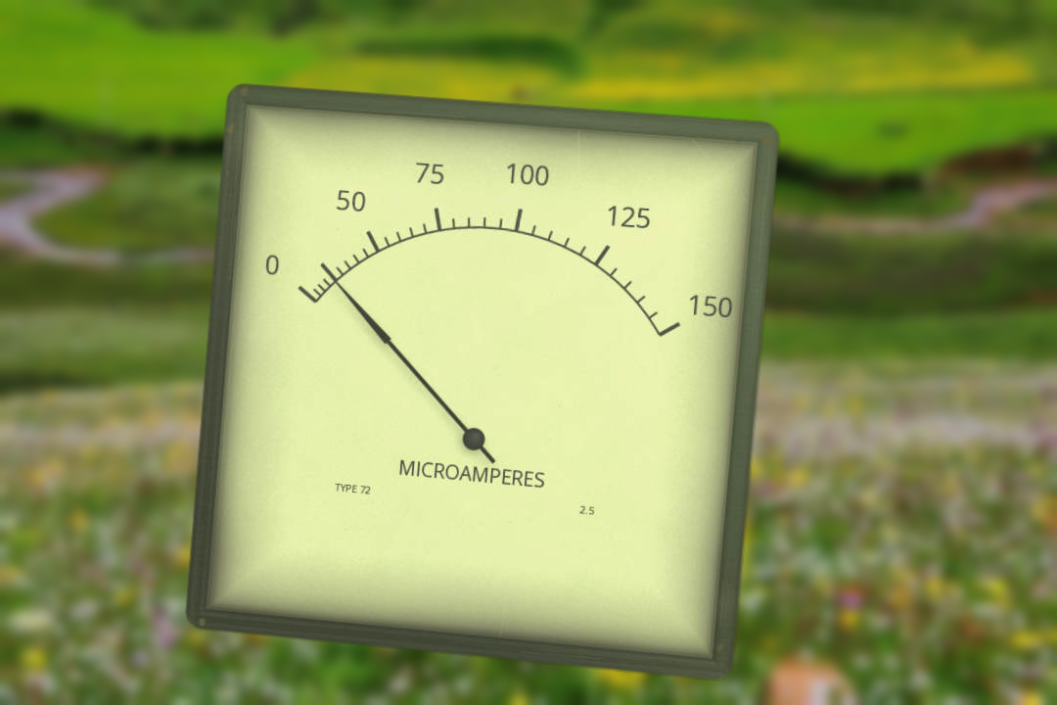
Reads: 25 µA
